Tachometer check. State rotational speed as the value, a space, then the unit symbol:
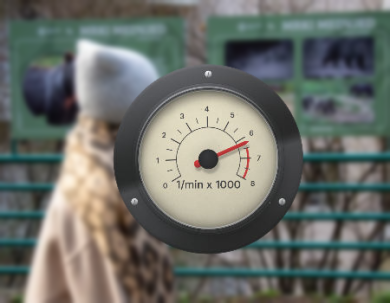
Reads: 6250 rpm
